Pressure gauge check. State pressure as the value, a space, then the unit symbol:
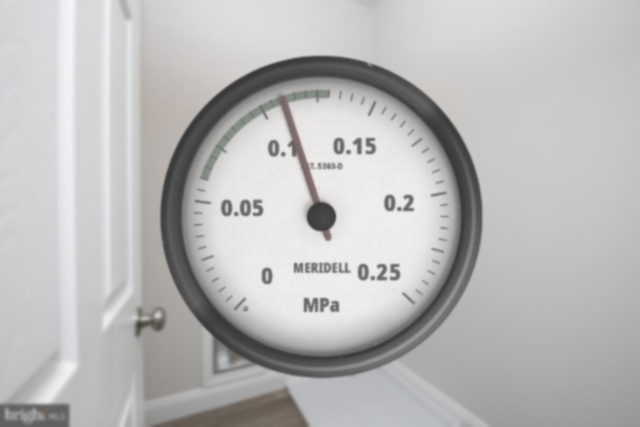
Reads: 0.11 MPa
